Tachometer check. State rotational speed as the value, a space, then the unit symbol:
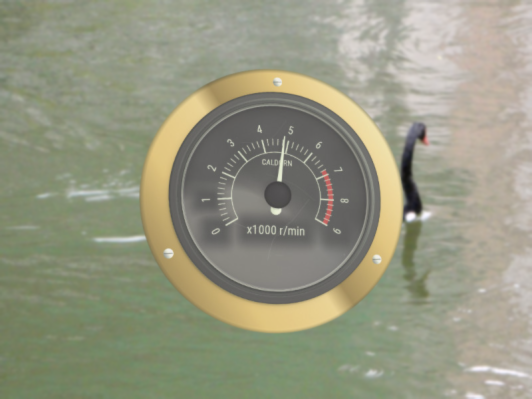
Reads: 4800 rpm
